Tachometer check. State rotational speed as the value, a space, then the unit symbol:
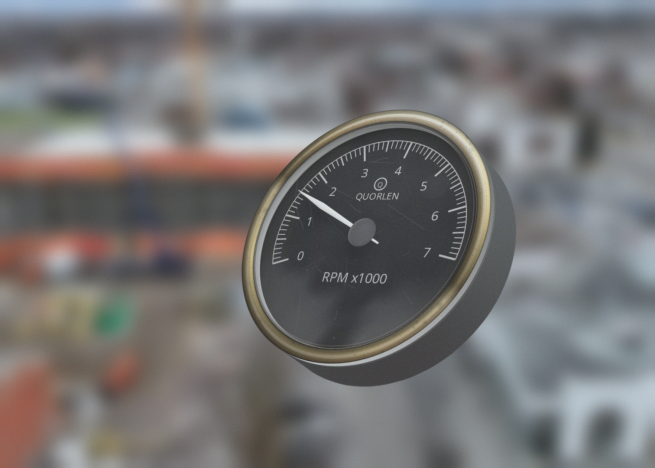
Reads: 1500 rpm
